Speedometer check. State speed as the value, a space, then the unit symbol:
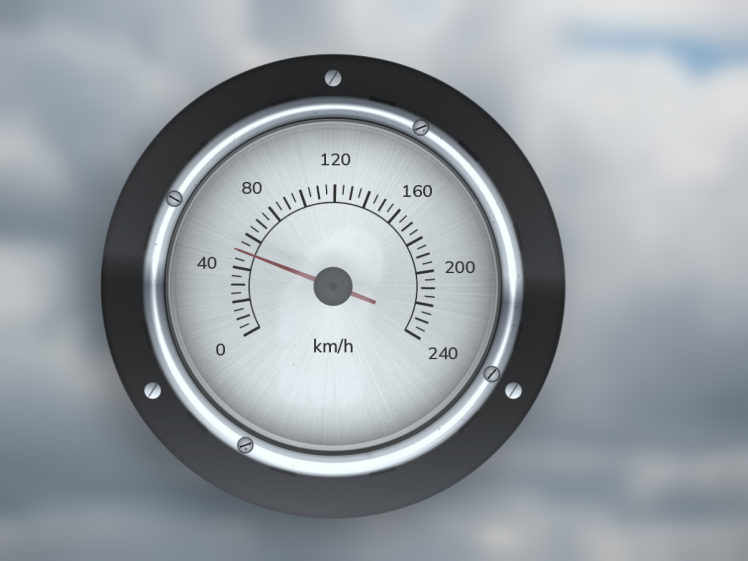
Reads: 50 km/h
